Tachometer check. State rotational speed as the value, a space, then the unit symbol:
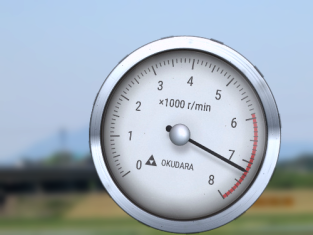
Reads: 7200 rpm
